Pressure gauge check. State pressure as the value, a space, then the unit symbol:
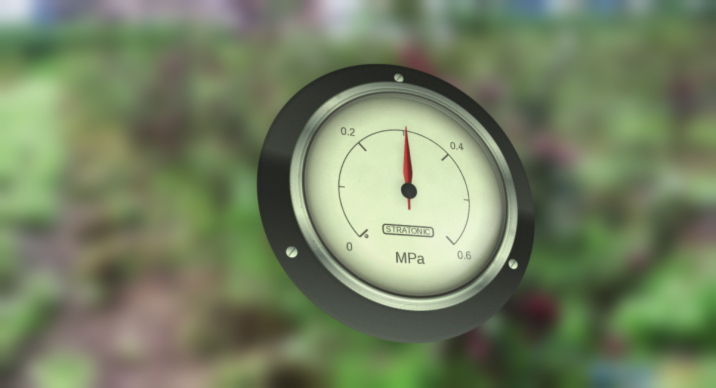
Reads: 0.3 MPa
